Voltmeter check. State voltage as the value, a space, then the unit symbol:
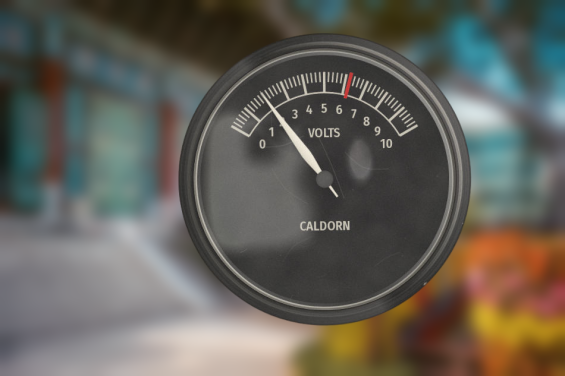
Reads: 2 V
